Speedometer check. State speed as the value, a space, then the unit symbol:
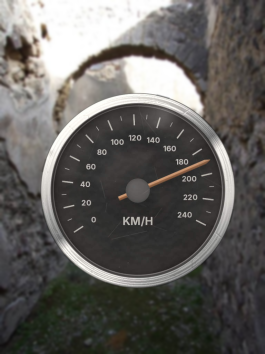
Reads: 190 km/h
